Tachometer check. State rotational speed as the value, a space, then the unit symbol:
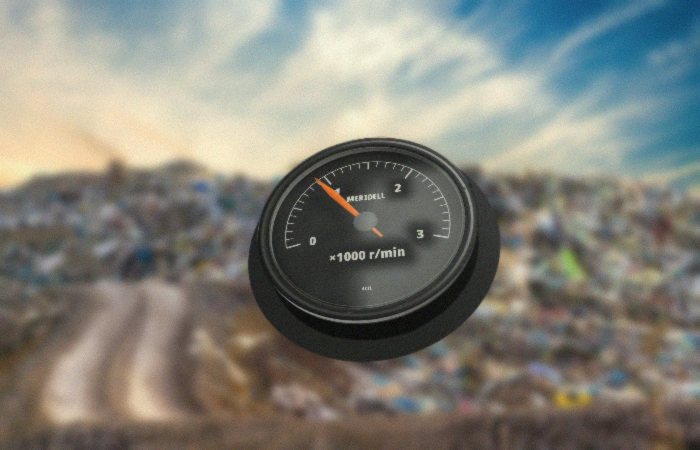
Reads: 900 rpm
